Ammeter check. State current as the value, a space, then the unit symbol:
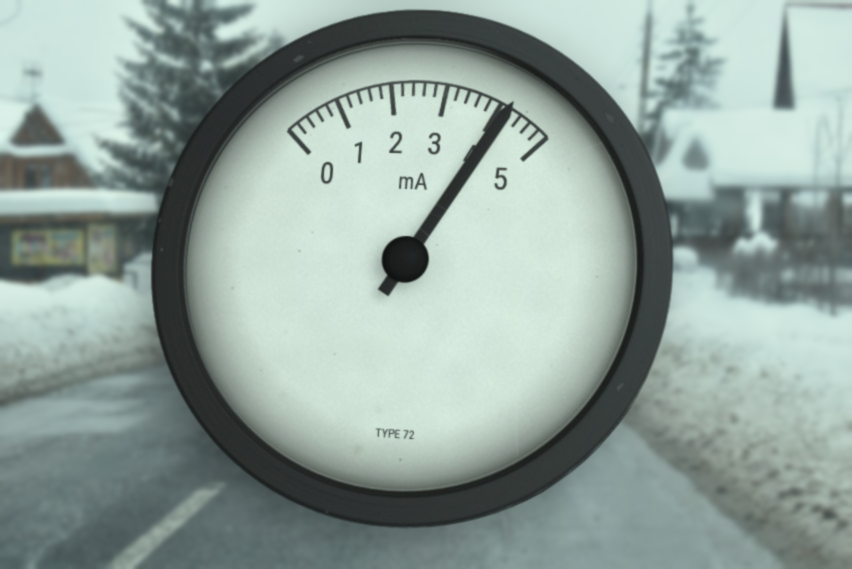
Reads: 4.2 mA
